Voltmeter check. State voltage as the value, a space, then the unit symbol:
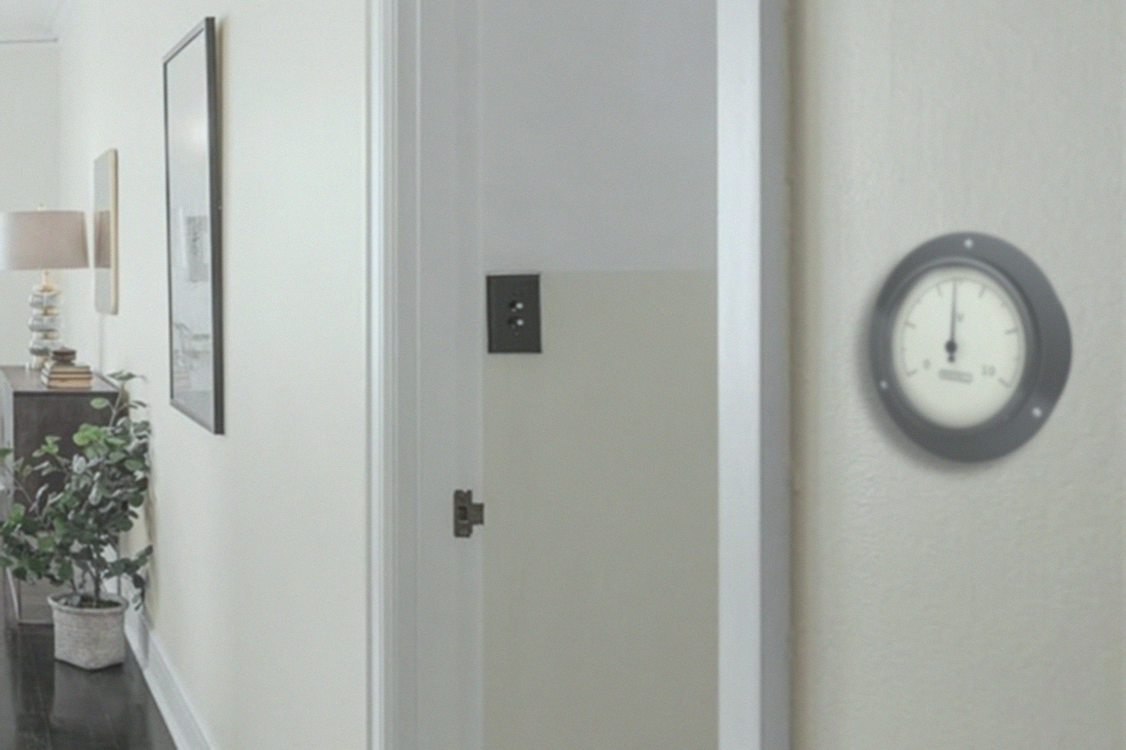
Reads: 5 V
